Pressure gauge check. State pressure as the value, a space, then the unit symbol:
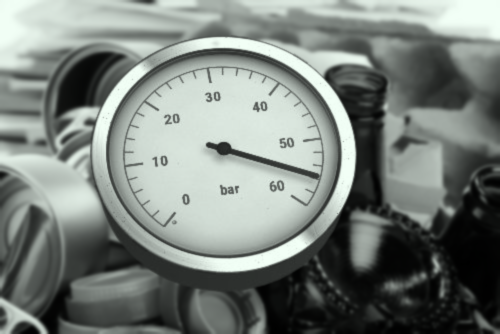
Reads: 56 bar
